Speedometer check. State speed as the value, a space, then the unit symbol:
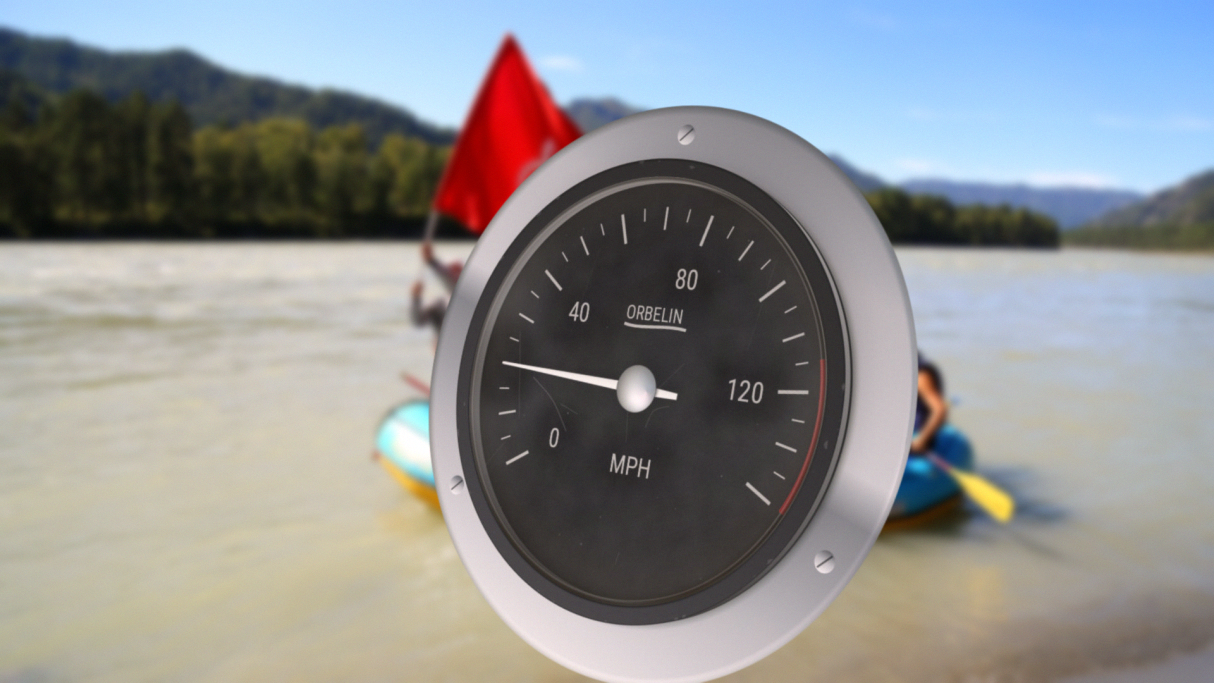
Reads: 20 mph
